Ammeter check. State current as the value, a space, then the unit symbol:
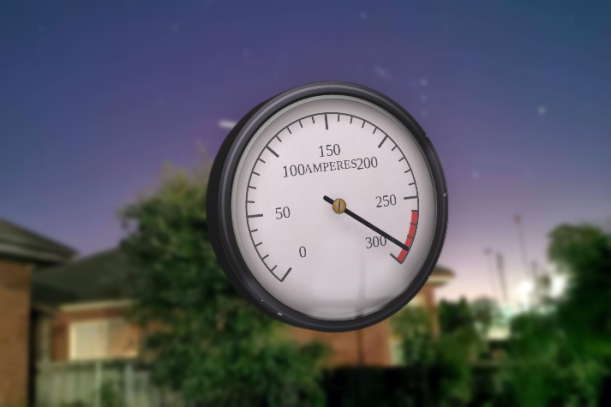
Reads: 290 A
